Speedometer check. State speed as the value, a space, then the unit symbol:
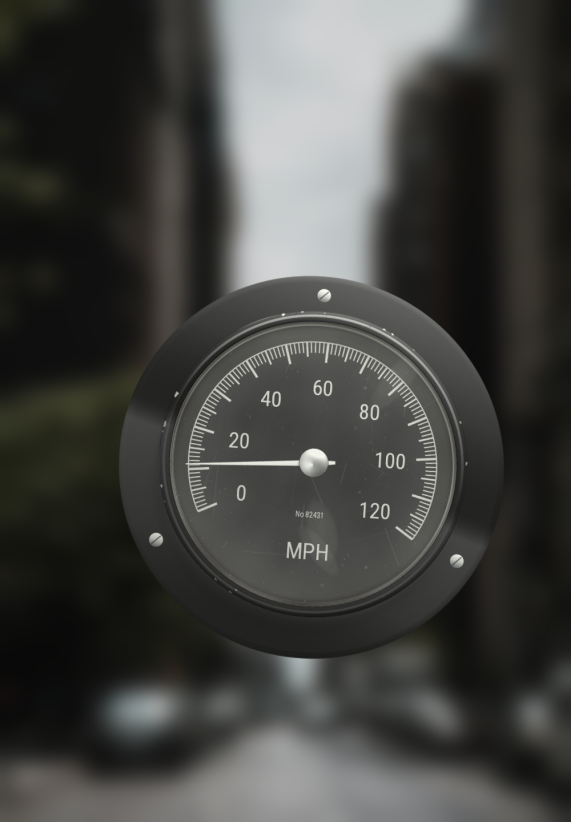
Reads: 11 mph
